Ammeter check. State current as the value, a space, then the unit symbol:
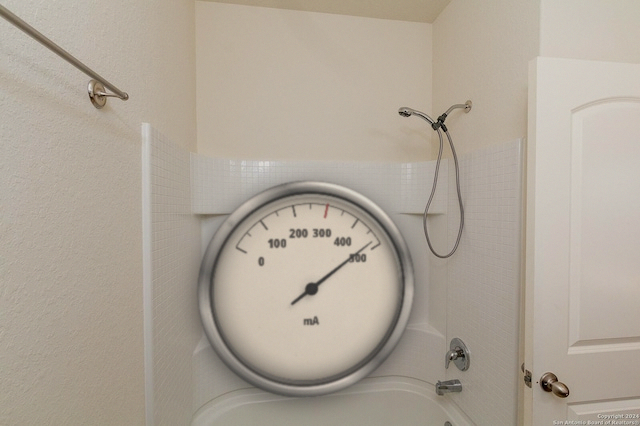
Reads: 475 mA
